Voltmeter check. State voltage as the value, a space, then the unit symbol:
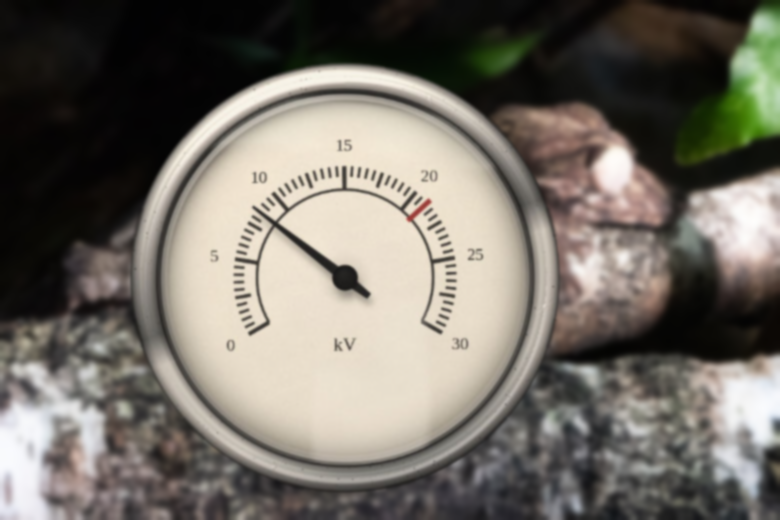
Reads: 8.5 kV
